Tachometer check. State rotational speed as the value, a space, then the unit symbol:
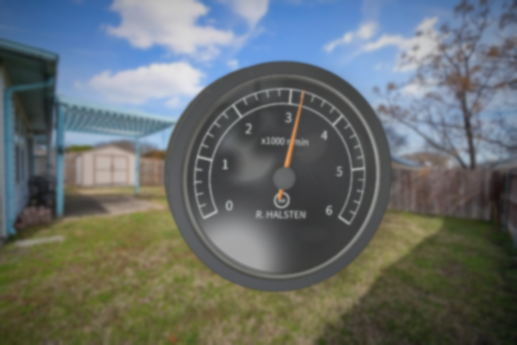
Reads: 3200 rpm
